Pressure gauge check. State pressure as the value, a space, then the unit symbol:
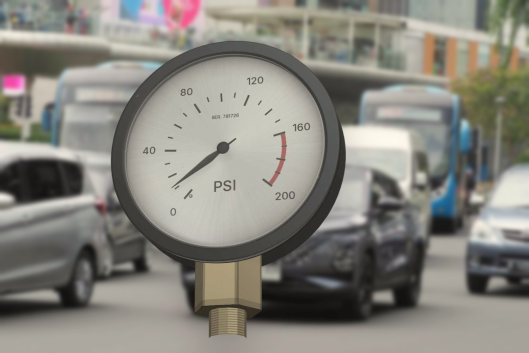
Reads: 10 psi
